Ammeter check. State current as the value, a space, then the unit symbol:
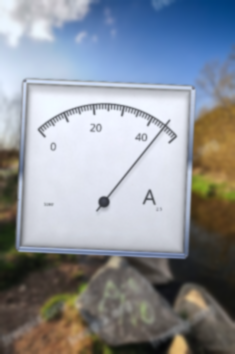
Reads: 45 A
